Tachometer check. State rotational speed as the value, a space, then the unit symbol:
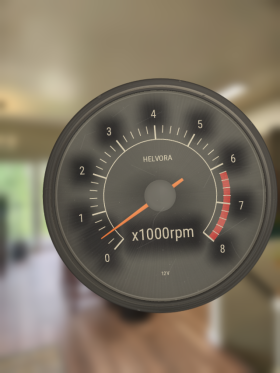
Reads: 400 rpm
